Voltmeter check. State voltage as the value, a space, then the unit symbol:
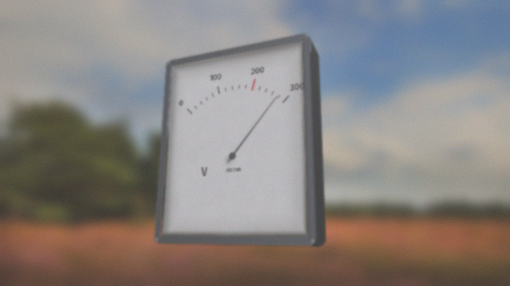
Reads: 280 V
